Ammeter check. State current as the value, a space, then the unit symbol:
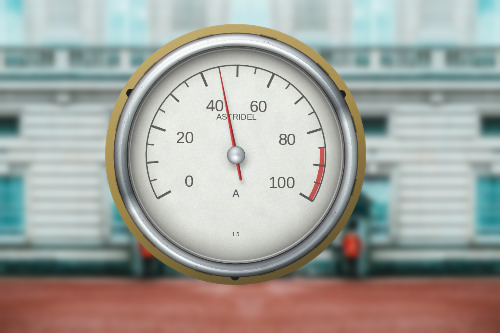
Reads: 45 A
